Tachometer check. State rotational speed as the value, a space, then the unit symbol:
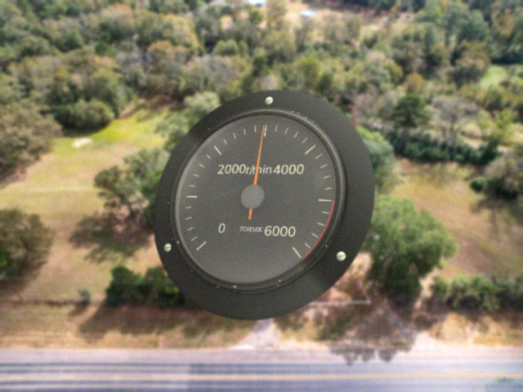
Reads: 3000 rpm
